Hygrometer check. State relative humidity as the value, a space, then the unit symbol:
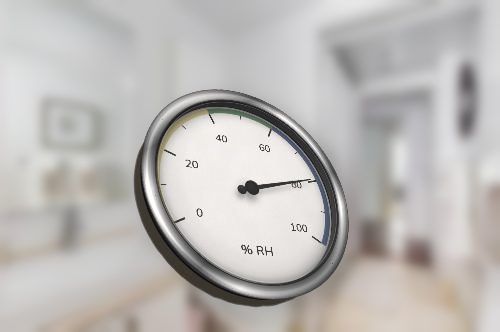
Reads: 80 %
